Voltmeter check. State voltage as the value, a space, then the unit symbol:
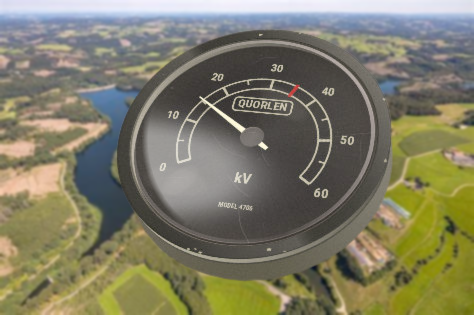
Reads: 15 kV
